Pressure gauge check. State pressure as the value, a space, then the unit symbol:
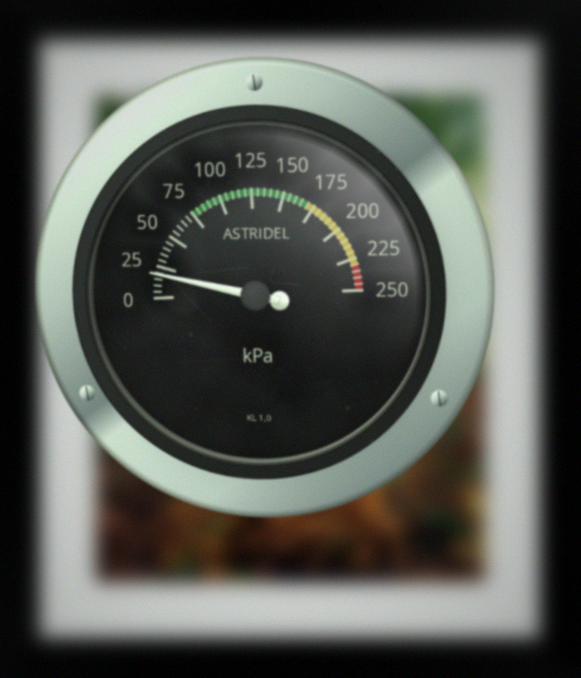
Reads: 20 kPa
